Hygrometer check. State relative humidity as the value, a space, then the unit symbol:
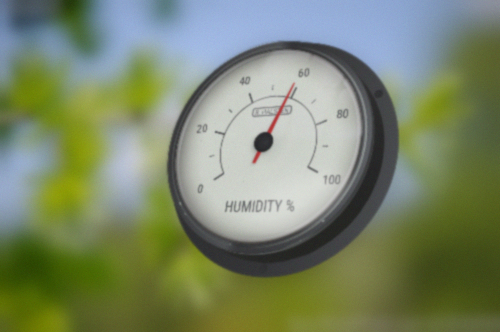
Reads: 60 %
